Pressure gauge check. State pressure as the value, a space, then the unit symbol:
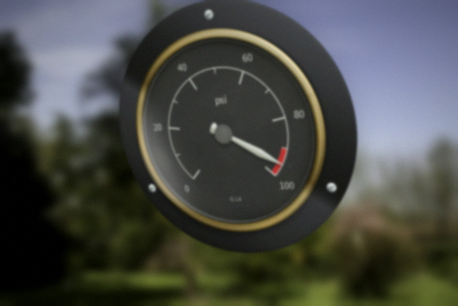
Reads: 95 psi
